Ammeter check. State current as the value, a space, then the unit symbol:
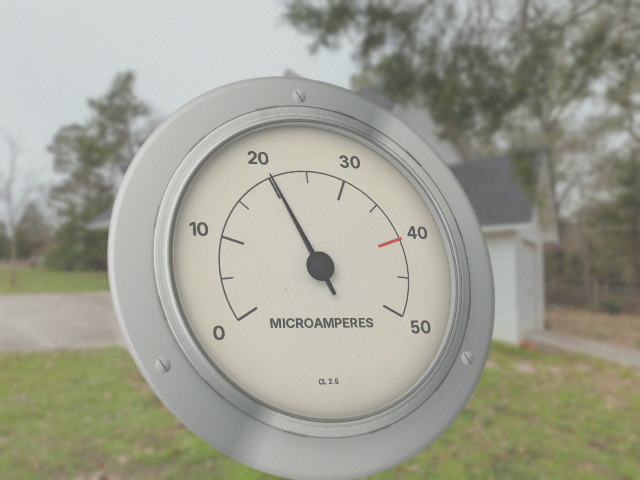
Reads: 20 µA
